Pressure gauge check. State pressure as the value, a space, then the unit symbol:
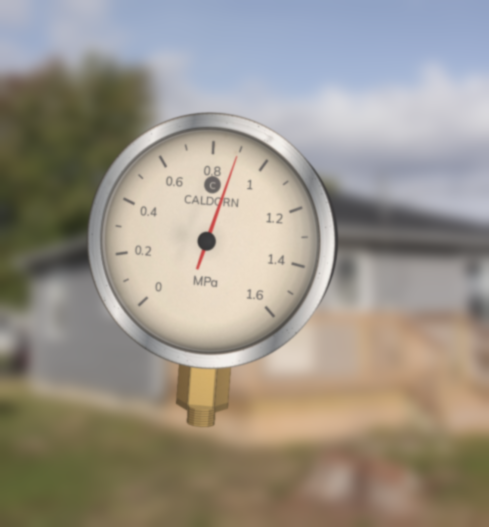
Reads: 0.9 MPa
